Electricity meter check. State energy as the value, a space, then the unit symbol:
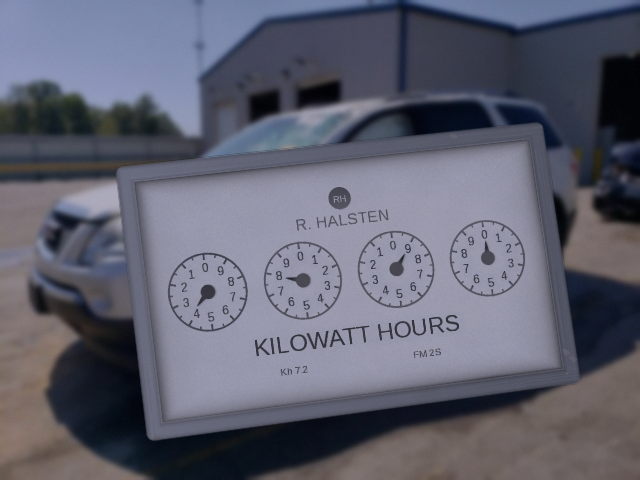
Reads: 3790 kWh
